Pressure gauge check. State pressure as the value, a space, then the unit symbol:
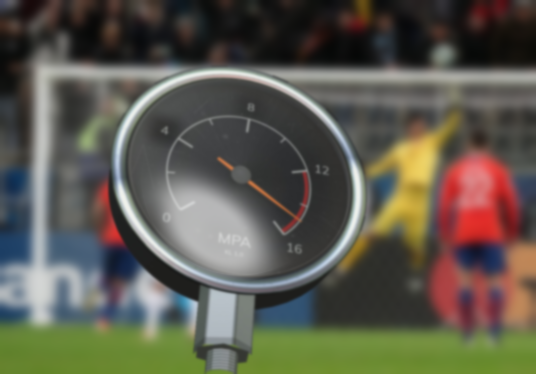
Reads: 15 MPa
